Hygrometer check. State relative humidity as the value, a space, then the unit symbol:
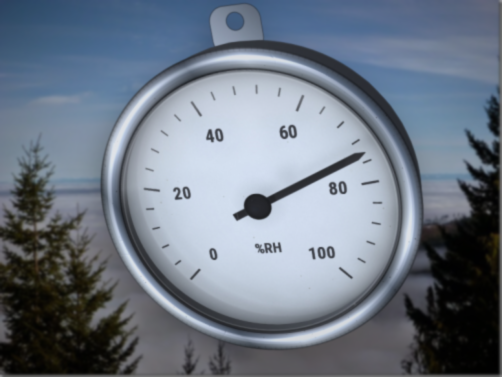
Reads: 74 %
